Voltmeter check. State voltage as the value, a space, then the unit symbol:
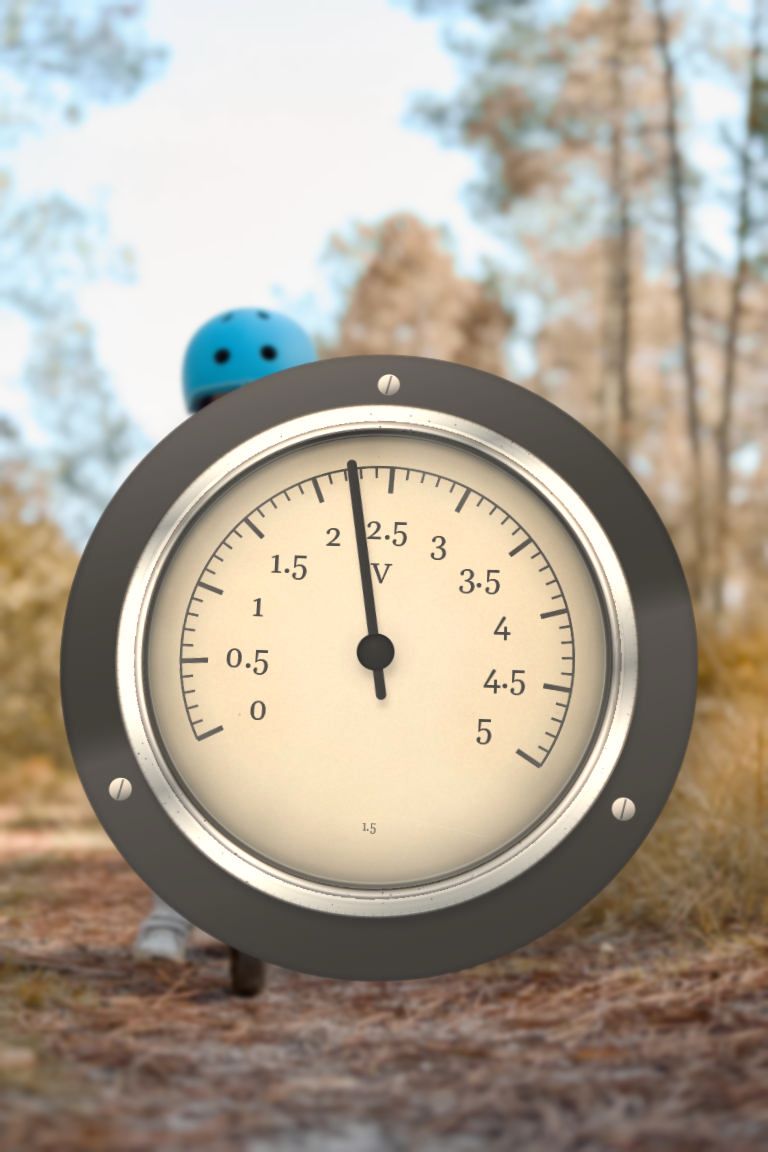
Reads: 2.25 V
